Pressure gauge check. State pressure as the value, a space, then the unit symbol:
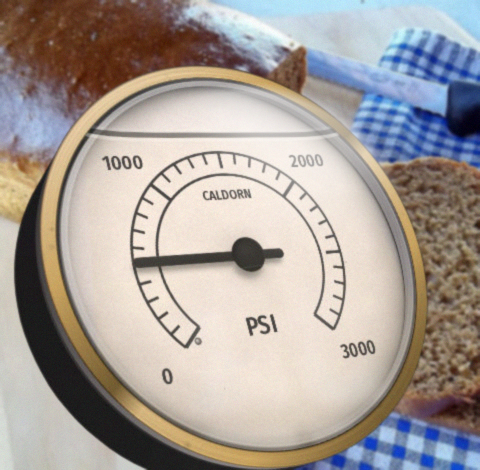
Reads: 500 psi
